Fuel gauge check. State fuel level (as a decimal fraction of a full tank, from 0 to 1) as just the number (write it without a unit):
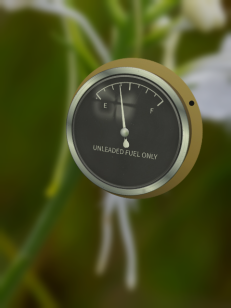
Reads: 0.375
